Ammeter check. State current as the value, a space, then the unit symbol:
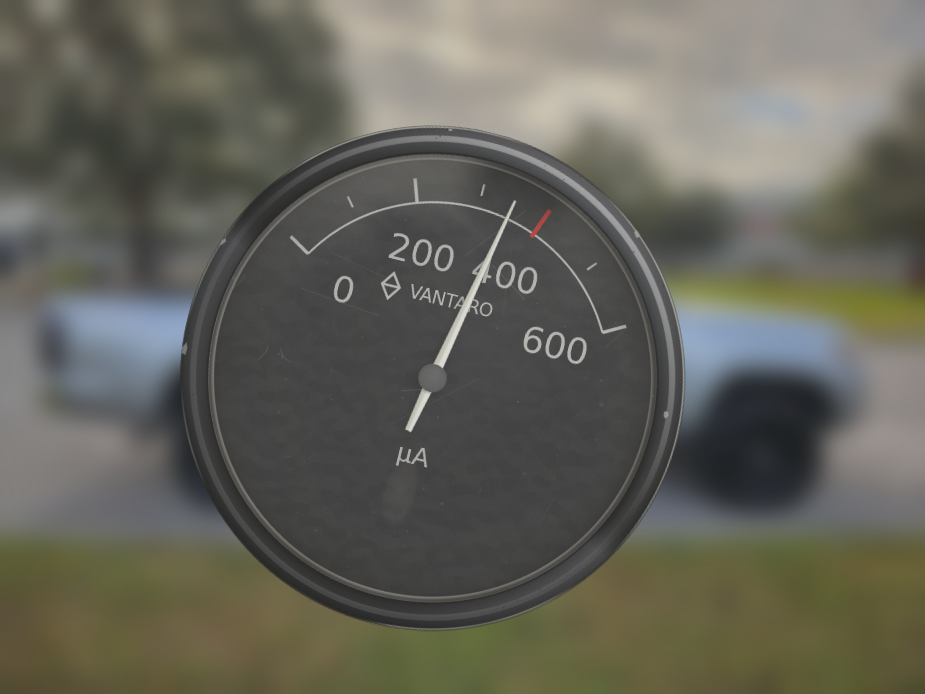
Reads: 350 µA
